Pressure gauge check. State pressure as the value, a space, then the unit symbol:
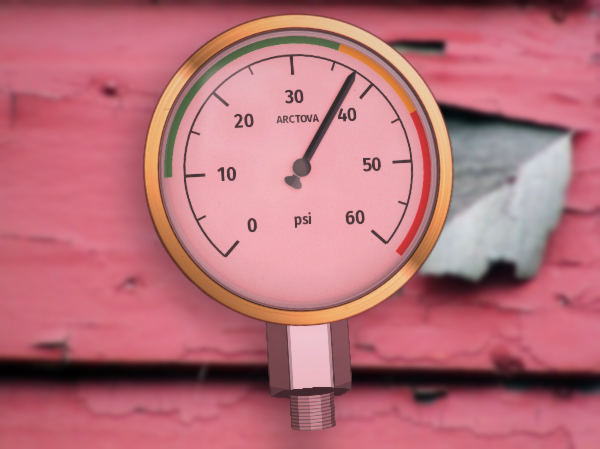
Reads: 37.5 psi
